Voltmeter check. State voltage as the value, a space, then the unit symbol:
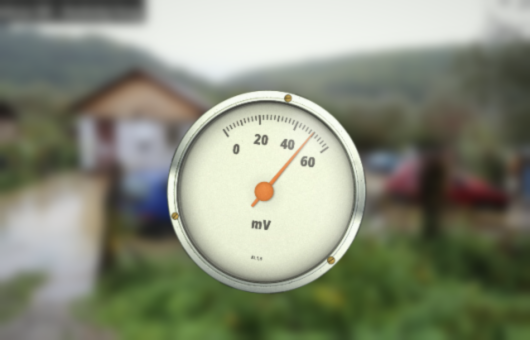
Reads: 50 mV
